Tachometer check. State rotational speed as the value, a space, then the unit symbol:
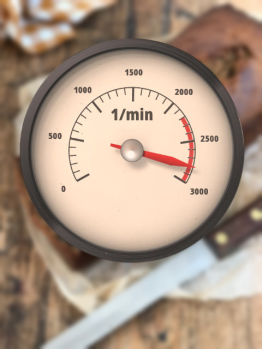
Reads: 2800 rpm
